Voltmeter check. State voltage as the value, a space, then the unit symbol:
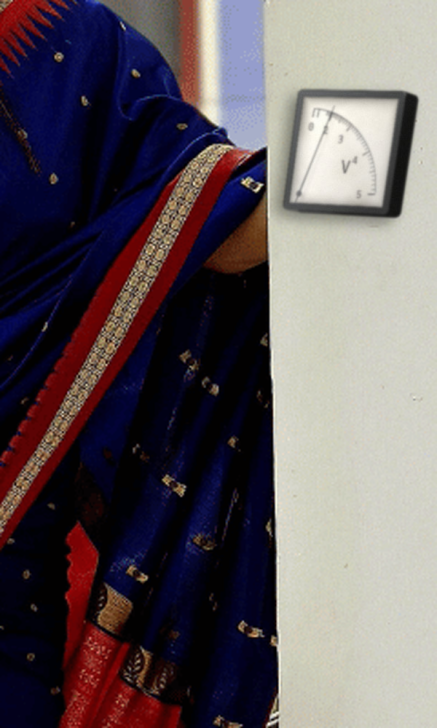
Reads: 2 V
